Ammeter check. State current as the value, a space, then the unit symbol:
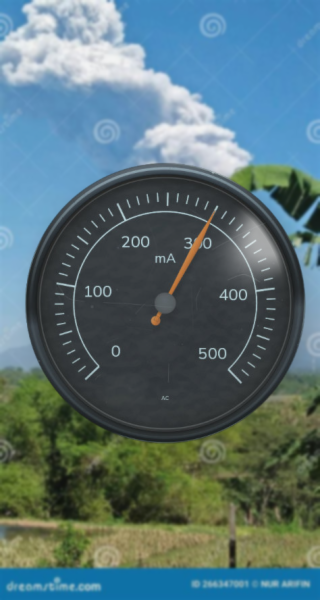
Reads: 300 mA
